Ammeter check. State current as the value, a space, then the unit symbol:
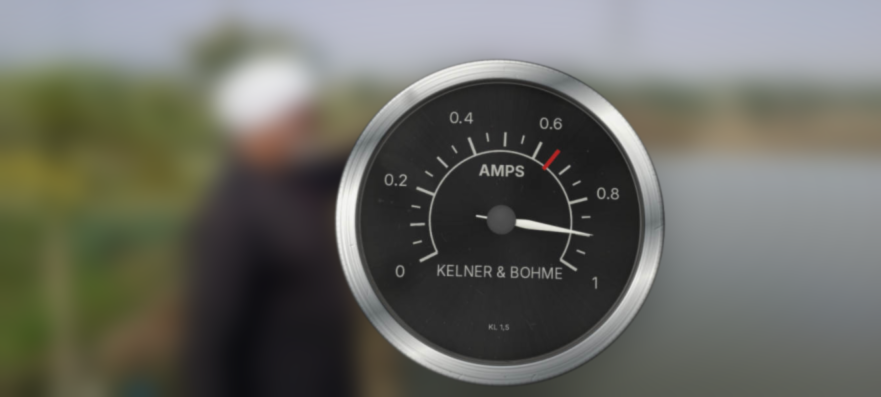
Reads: 0.9 A
